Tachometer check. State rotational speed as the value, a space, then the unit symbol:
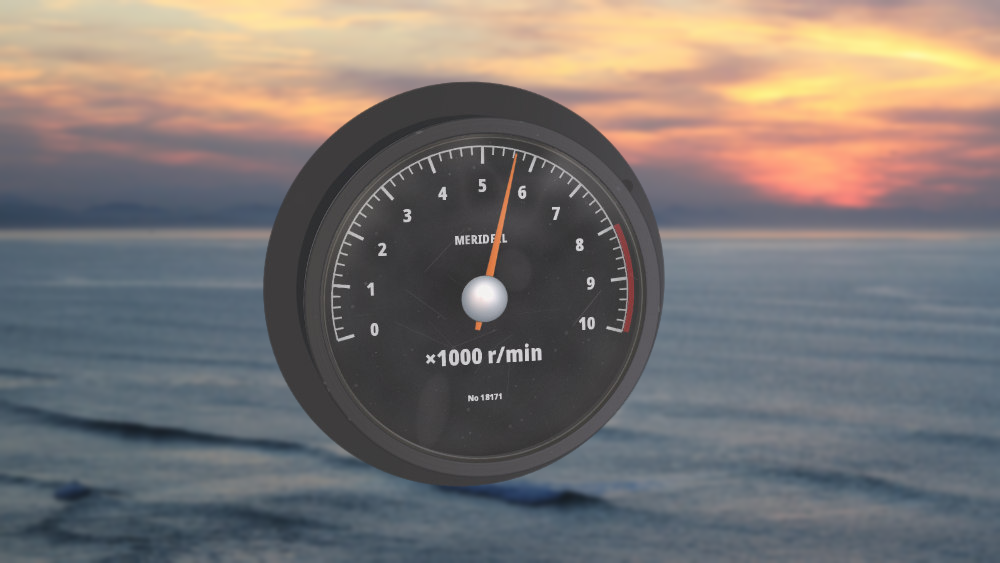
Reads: 5600 rpm
